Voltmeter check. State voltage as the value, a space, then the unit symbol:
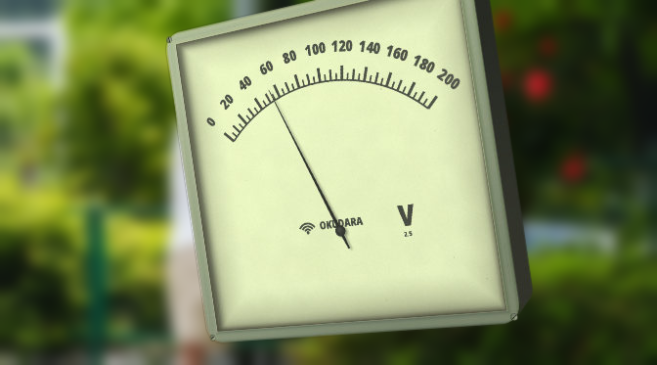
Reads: 55 V
